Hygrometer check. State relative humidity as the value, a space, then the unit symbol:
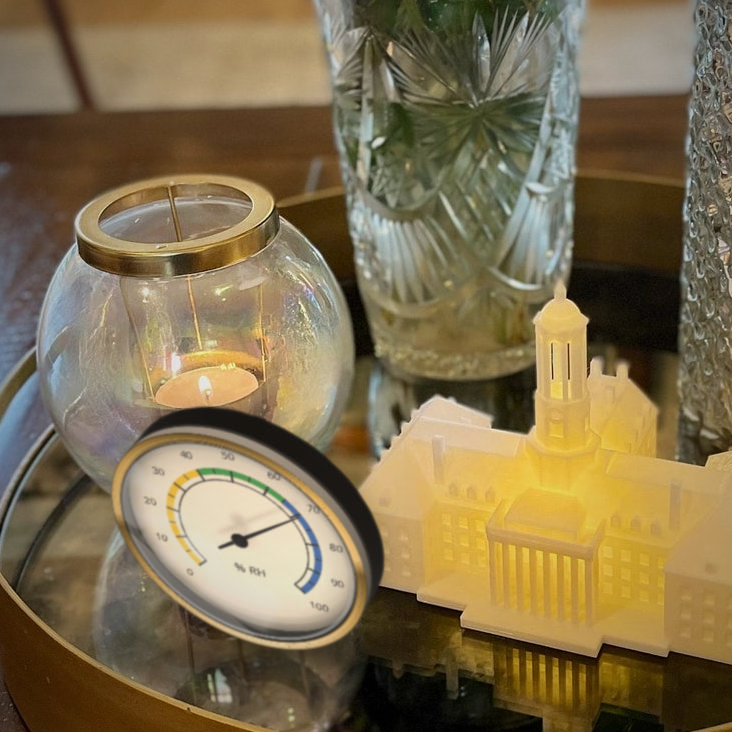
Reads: 70 %
